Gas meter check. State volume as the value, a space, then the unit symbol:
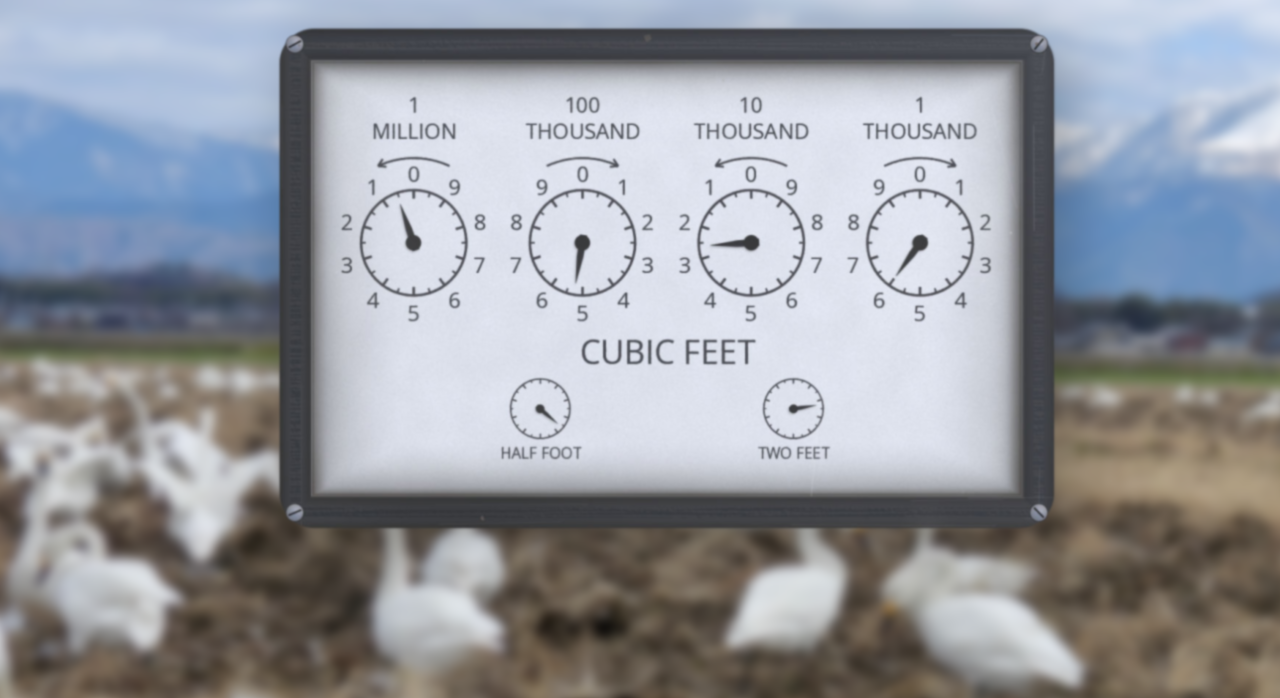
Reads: 52600 ft³
